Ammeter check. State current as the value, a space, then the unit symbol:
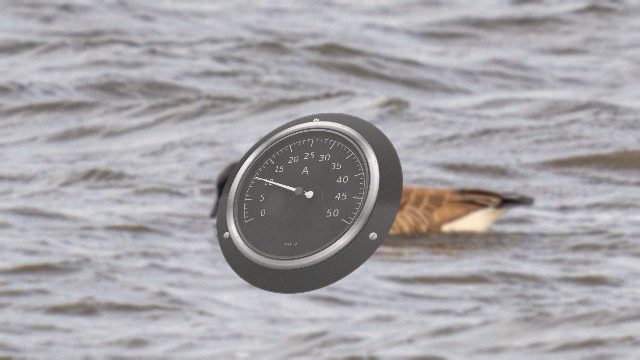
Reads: 10 A
